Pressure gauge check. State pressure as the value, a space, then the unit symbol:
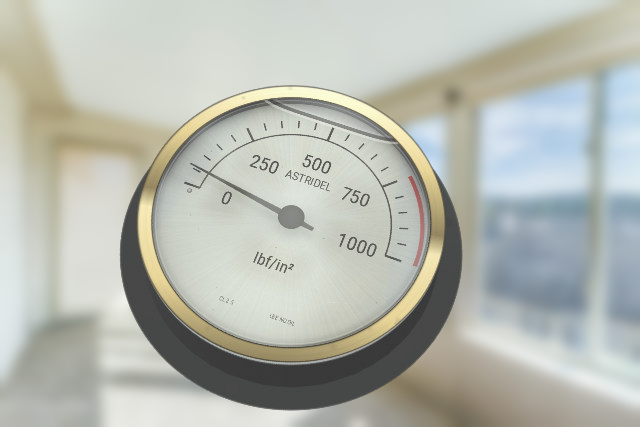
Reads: 50 psi
